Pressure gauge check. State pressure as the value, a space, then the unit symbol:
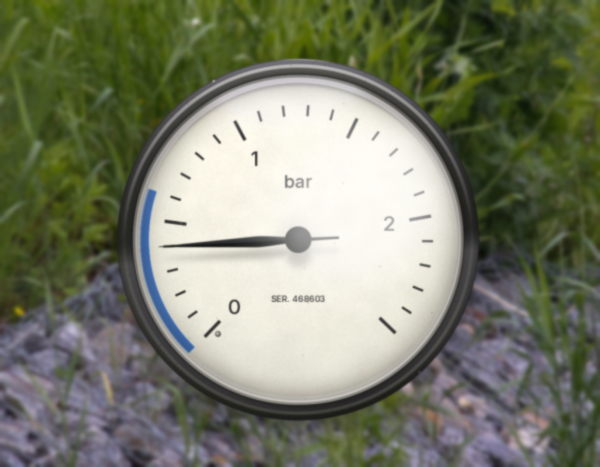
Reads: 0.4 bar
